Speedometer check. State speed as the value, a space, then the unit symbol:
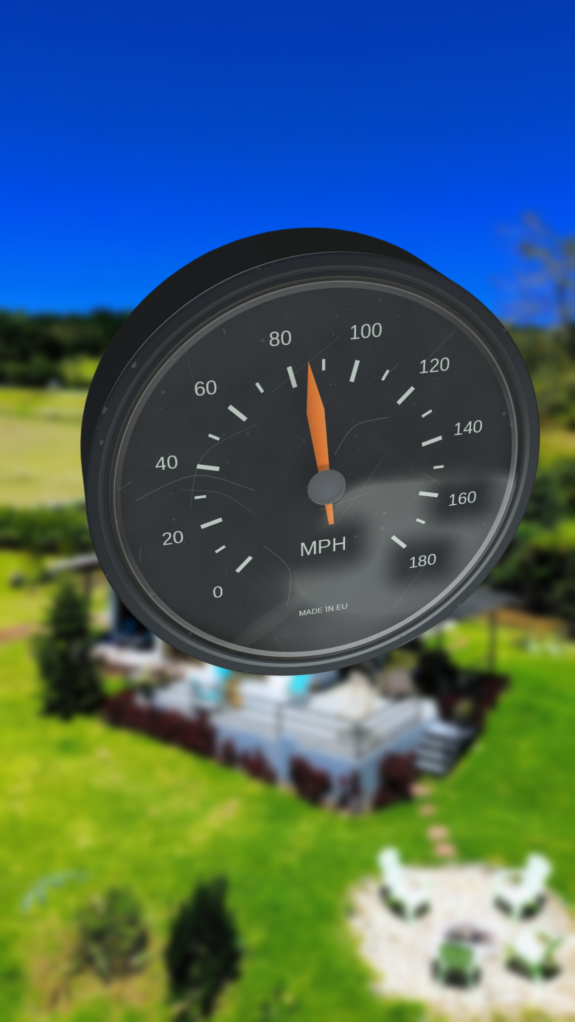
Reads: 85 mph
